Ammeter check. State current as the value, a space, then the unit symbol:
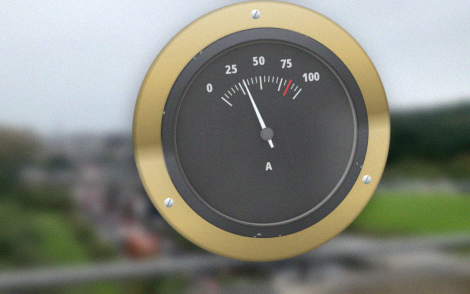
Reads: 30 A
